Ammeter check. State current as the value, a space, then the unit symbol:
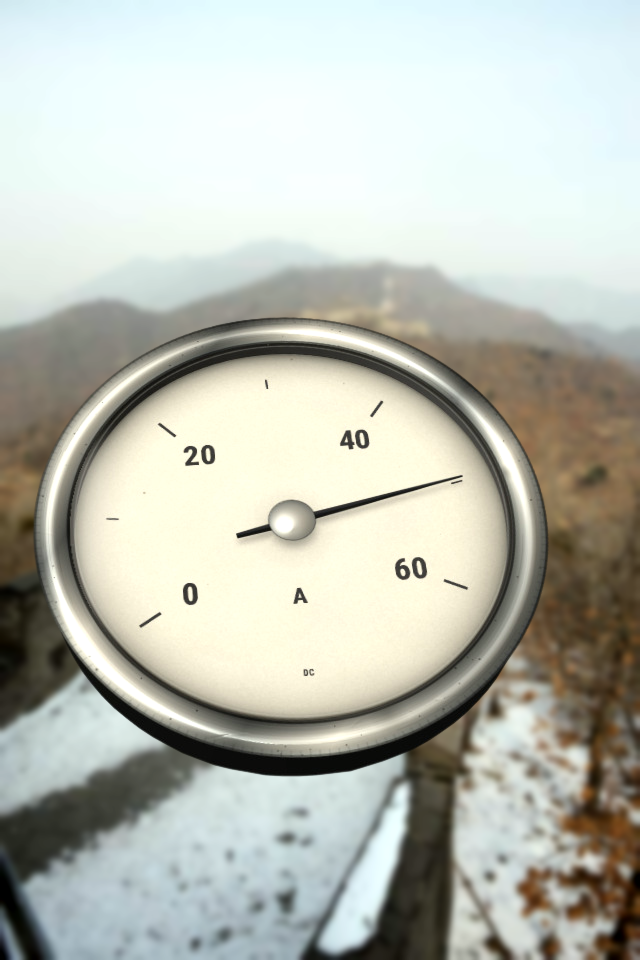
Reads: 50 A
